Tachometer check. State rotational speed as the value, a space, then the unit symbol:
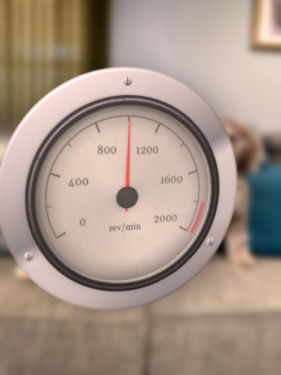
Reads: 1000 rpm
